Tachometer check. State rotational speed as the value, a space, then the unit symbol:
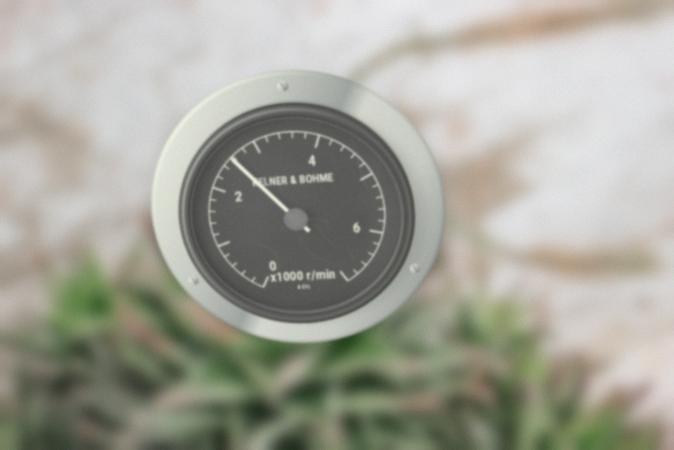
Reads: 2600 rpm
